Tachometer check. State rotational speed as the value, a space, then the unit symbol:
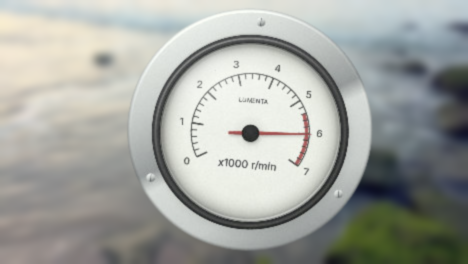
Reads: 6000 rpm
